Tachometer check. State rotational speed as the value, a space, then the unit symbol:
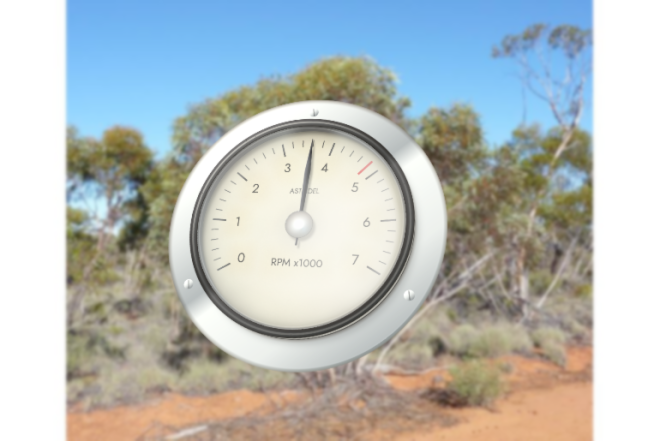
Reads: 3600 rpm
